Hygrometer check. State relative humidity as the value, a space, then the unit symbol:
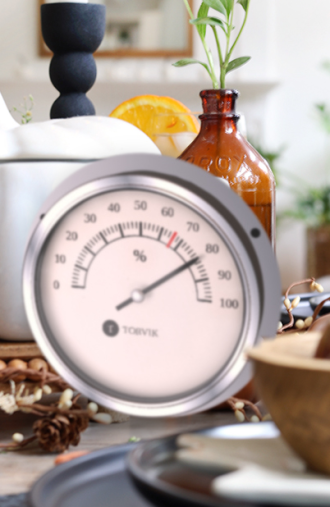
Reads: 80 %
